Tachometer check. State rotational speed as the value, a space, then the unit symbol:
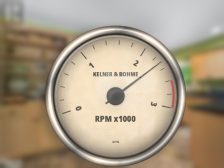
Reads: 2300 rpm
